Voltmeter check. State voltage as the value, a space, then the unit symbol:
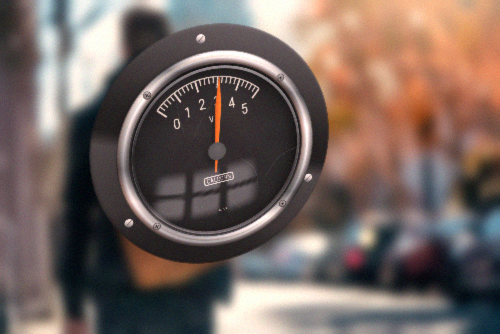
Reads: 3 V
